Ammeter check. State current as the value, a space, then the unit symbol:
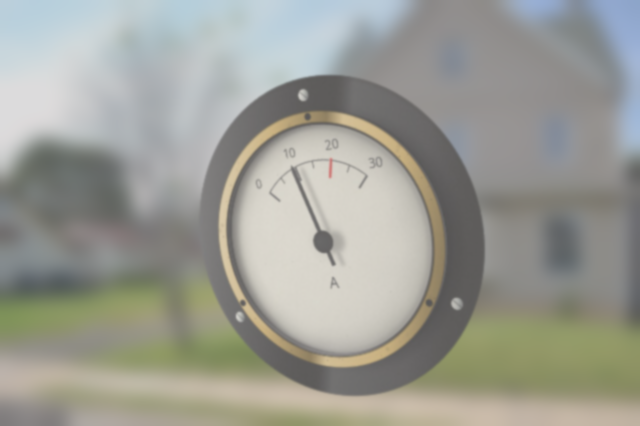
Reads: 10 A
